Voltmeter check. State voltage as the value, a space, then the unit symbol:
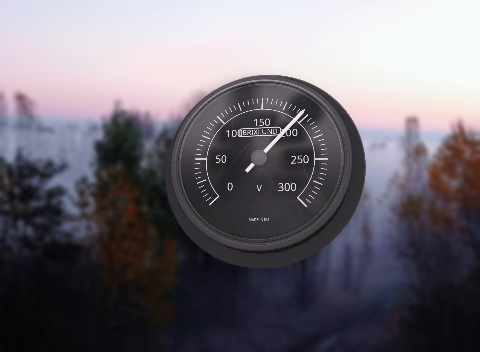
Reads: 195 V
